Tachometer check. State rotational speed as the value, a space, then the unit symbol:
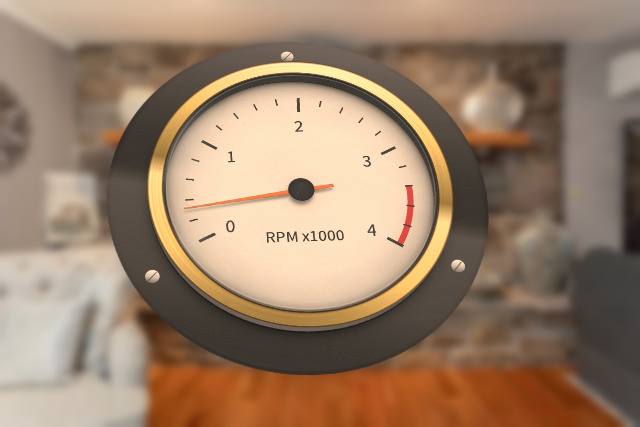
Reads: 300 rpm
